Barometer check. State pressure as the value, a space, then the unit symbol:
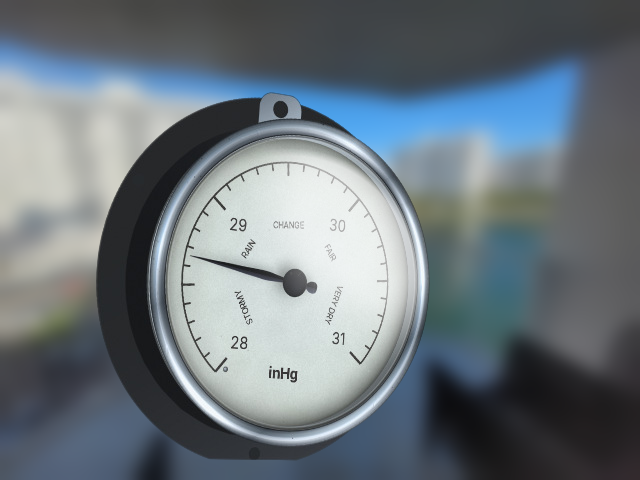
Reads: 28.65 inHg
